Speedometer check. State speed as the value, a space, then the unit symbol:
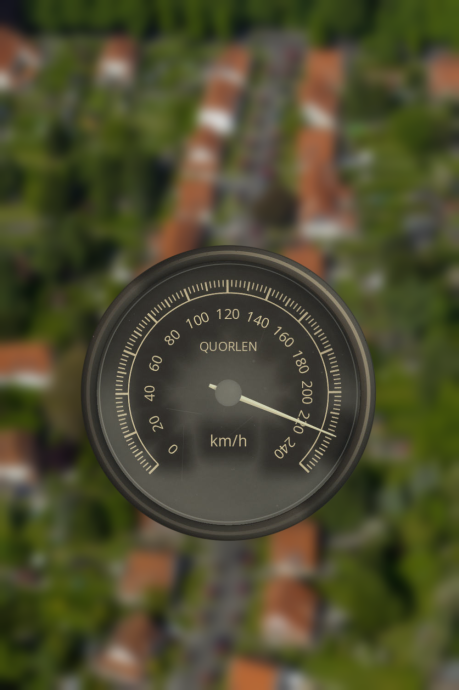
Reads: 220 km/h
